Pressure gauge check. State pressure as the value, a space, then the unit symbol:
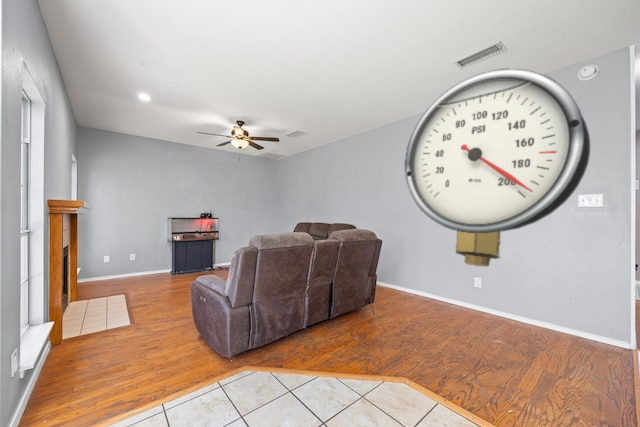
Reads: 195 psi
